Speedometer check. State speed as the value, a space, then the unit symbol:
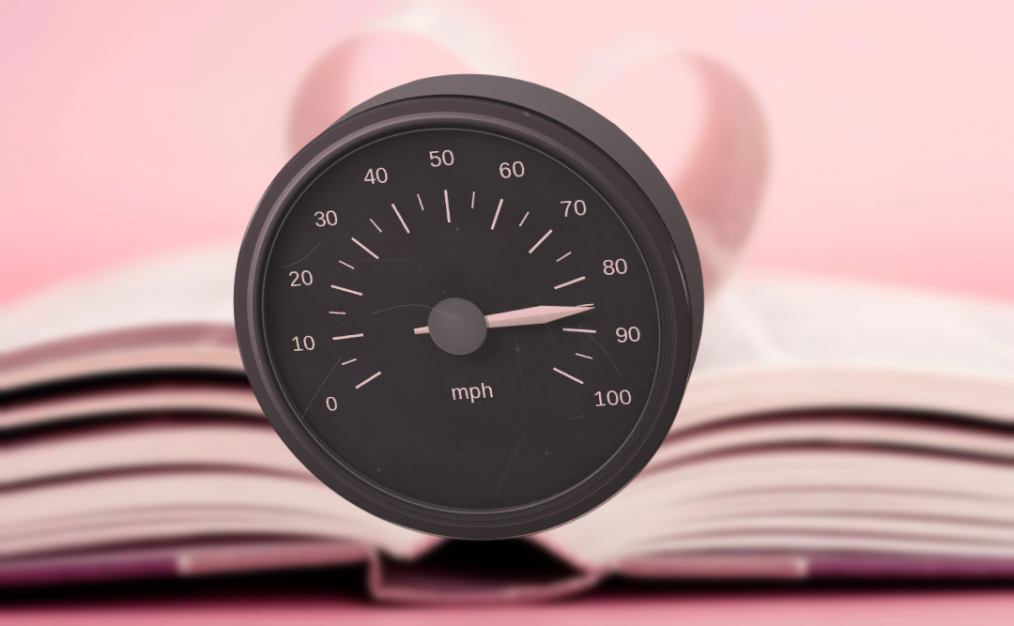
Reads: 85 mph
